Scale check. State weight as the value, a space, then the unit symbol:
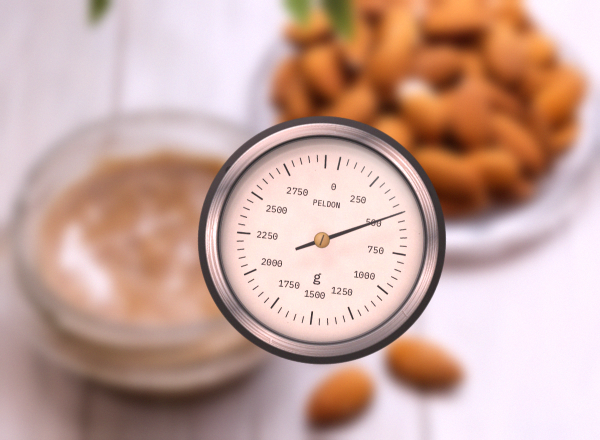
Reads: 500 g
